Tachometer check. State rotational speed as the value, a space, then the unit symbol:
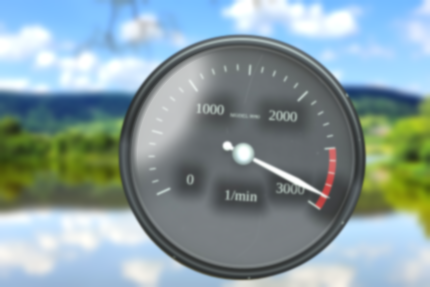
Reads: 2900 rpm
